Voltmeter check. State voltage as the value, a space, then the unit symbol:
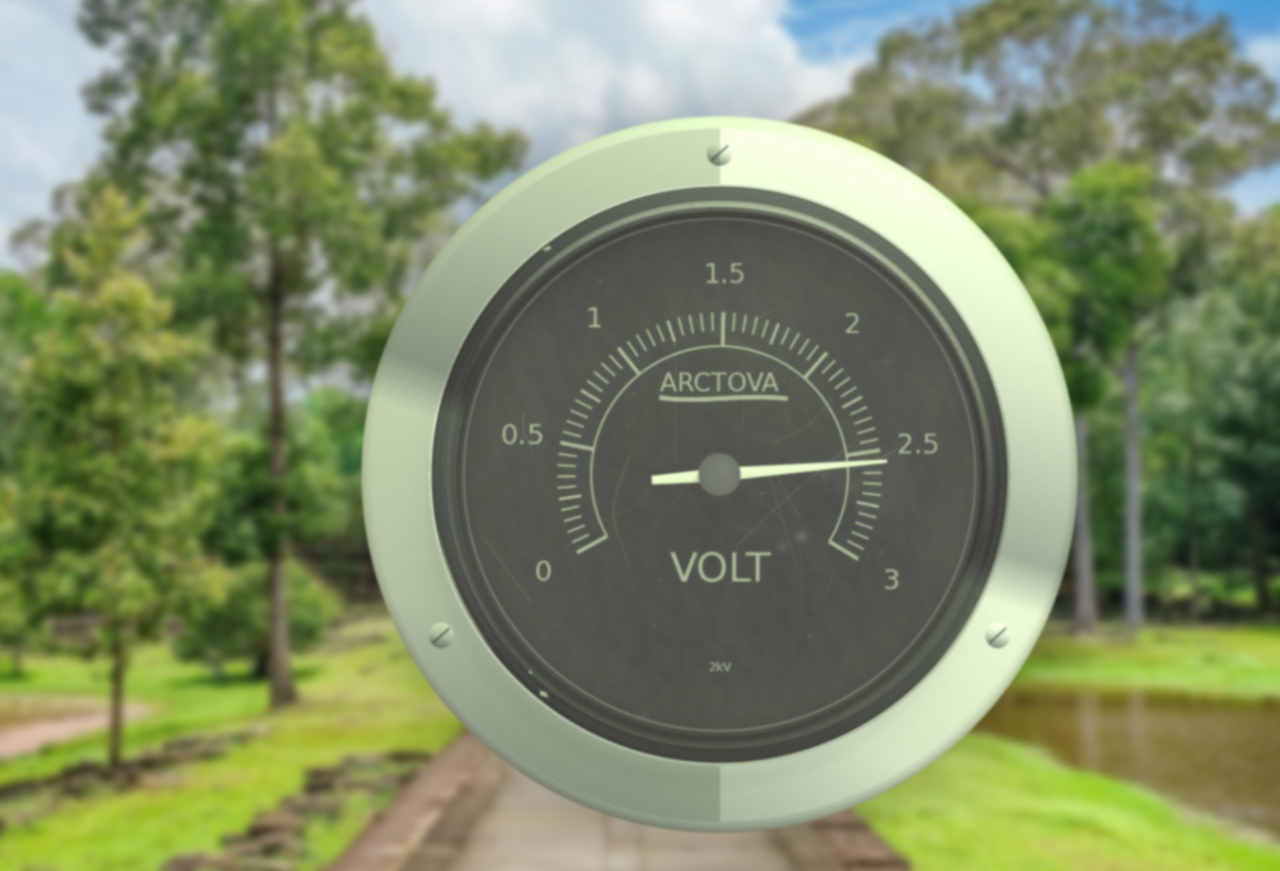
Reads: 2.55 V
